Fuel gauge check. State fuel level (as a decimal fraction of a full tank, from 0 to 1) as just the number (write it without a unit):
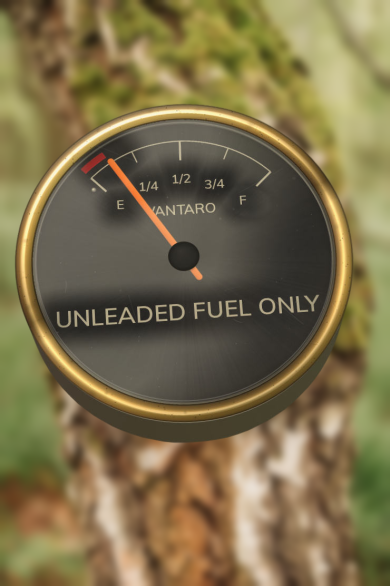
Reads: 0.125
